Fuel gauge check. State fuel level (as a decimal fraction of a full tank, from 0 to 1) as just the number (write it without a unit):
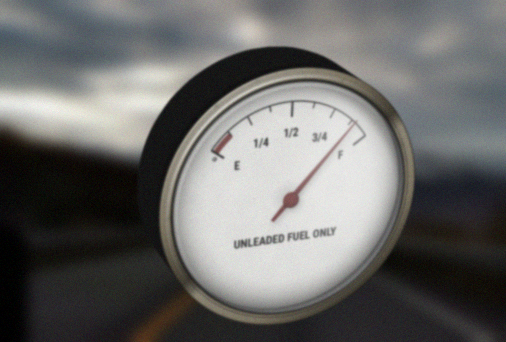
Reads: 0.875
